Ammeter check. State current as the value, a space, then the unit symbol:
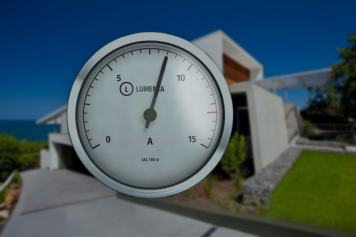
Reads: 8.5 A
